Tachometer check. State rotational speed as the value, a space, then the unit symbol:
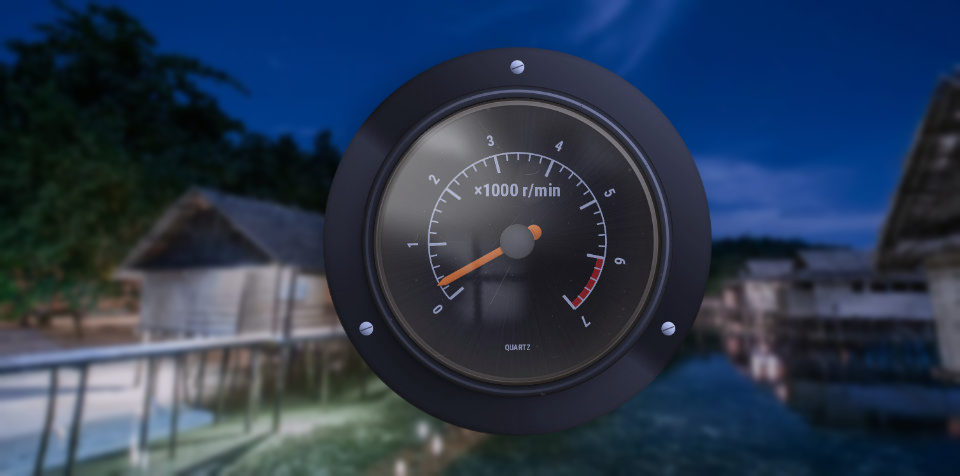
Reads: 300 rpm
